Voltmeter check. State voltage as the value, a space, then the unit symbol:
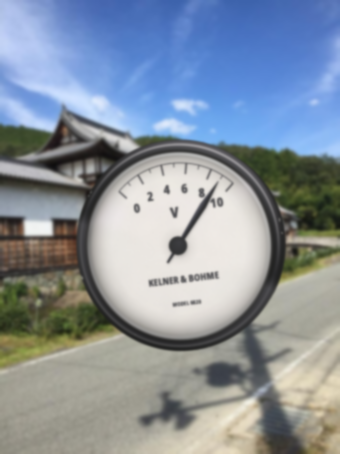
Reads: 9 V
